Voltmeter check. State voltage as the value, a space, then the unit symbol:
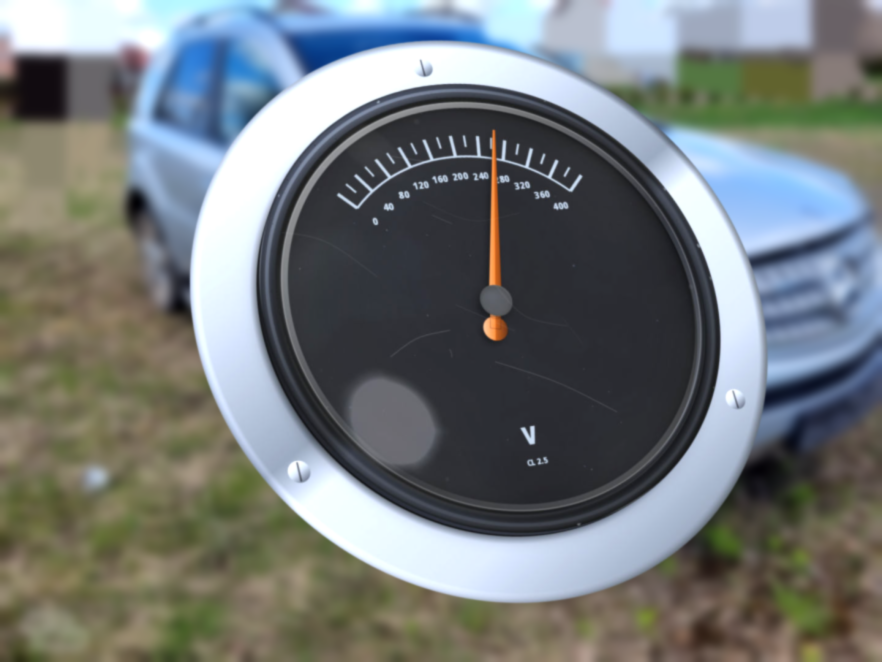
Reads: 260 V
